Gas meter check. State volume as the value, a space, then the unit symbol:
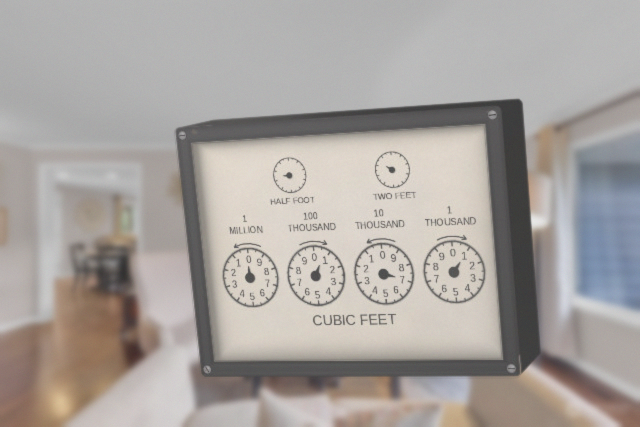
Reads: 7100 ft³
